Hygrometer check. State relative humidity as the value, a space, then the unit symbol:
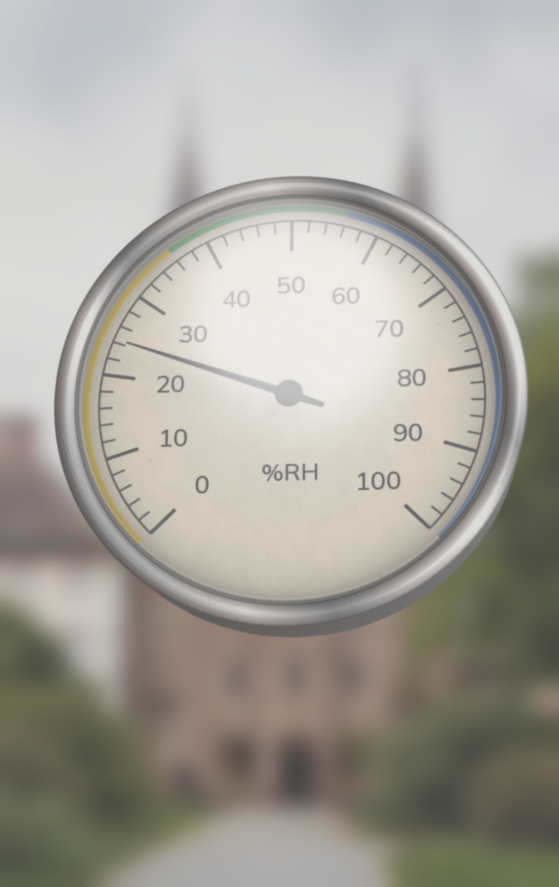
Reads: 24 %
